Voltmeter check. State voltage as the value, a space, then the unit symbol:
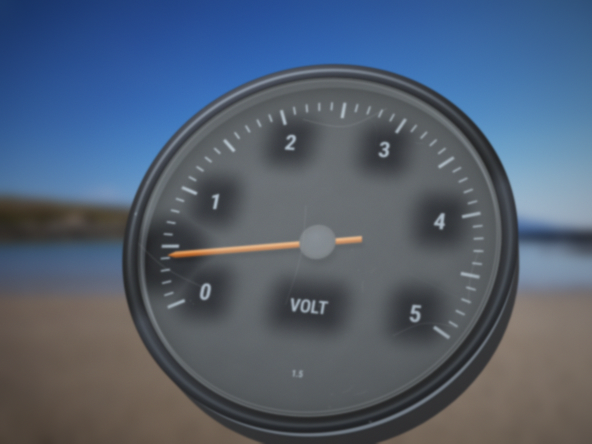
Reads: 0.4 V
